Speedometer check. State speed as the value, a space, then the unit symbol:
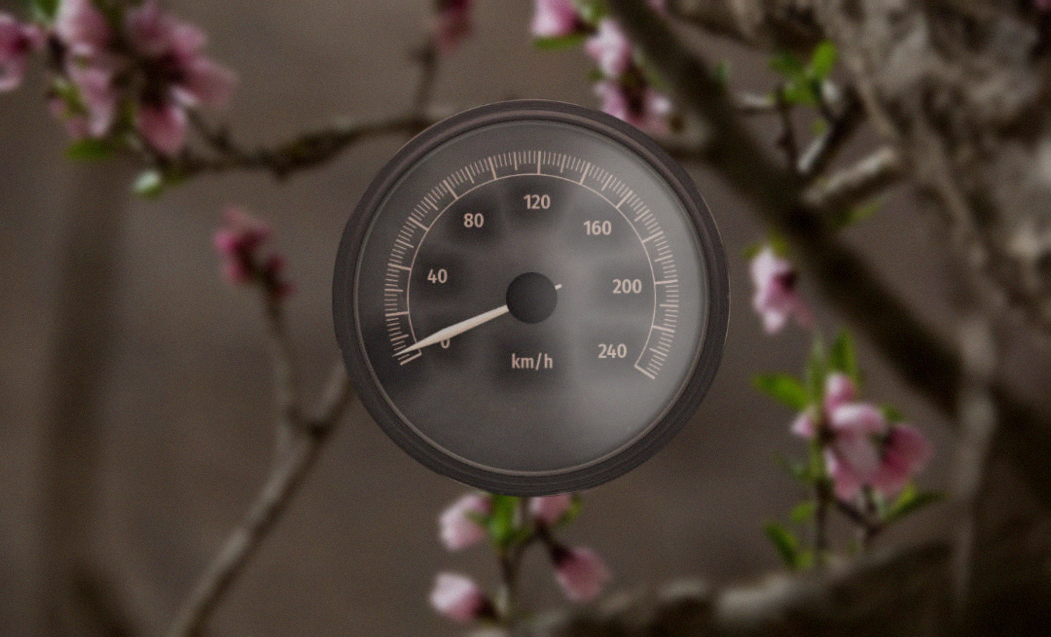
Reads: 4 km/h
